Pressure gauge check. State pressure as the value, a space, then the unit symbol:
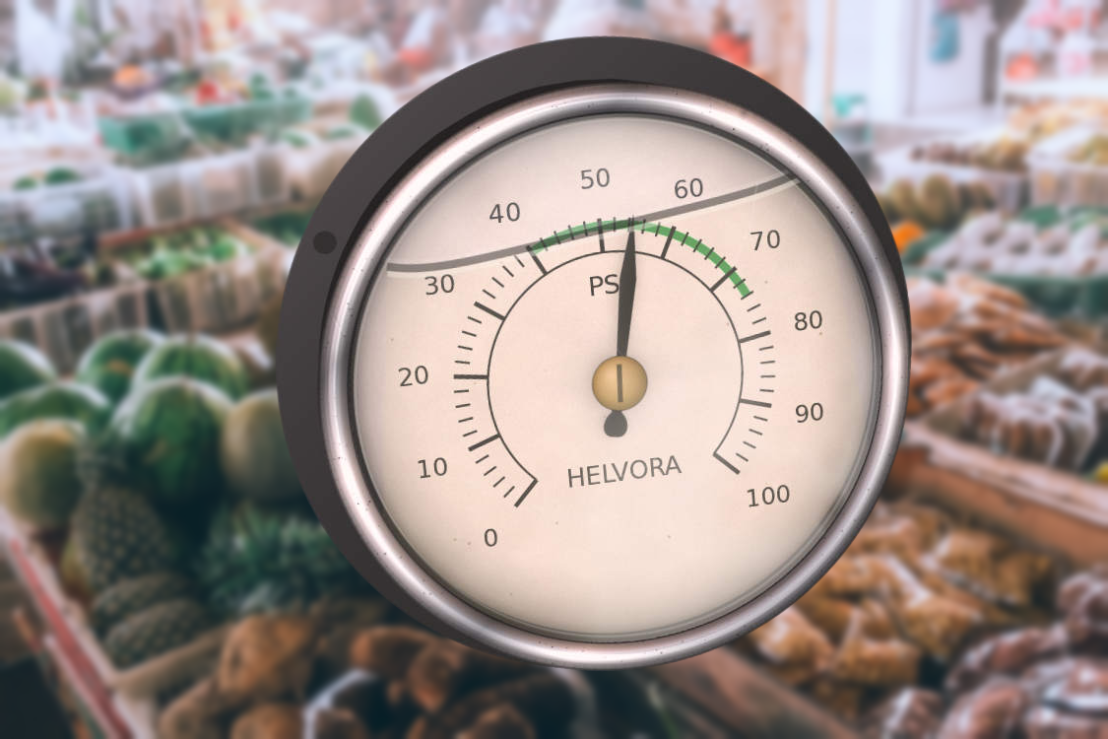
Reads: 54 psi
